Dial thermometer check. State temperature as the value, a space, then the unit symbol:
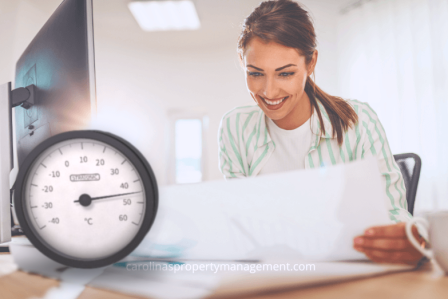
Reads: 45 °C
